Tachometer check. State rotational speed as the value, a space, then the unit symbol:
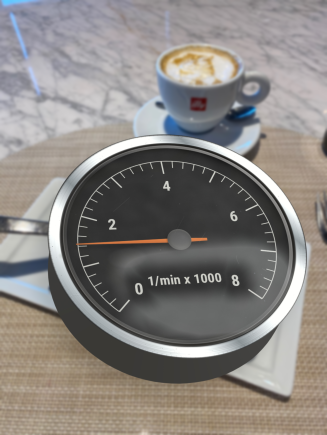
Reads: 1400 rpm
